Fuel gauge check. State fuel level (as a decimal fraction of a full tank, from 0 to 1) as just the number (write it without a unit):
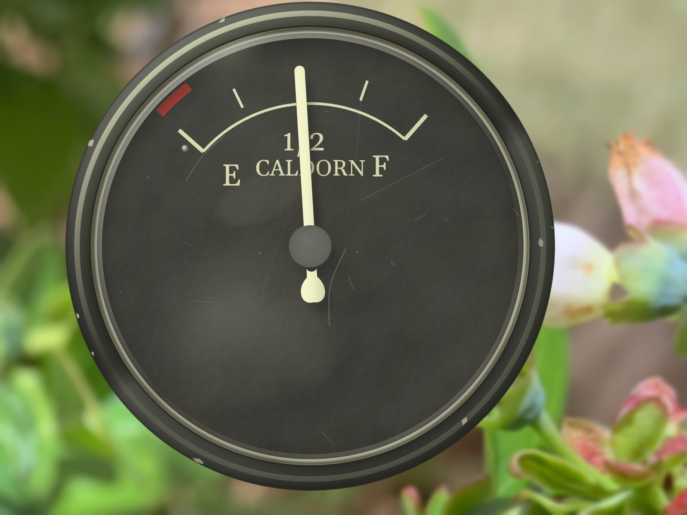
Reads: 0.5
